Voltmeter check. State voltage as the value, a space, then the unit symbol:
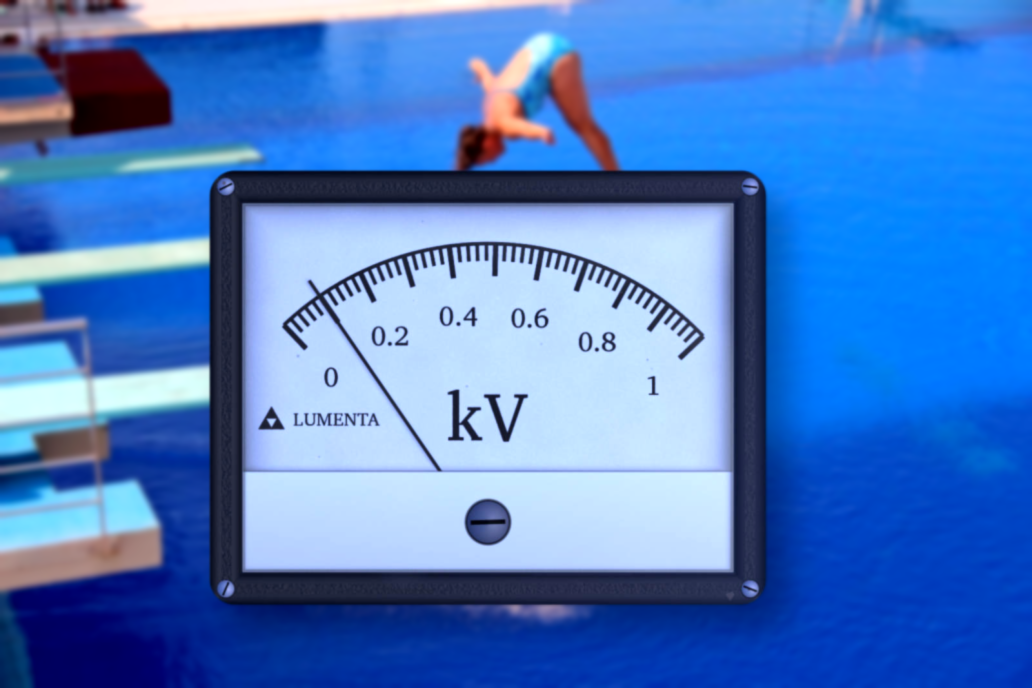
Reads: 0.1 kV
